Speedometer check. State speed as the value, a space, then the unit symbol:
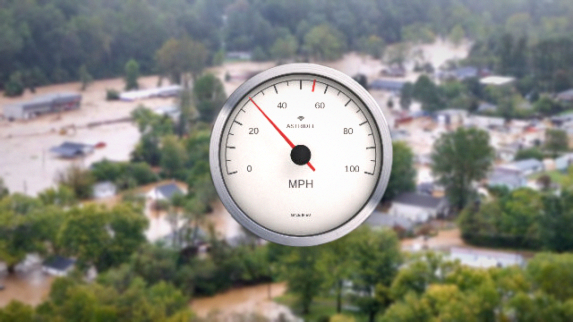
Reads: 30 mph
